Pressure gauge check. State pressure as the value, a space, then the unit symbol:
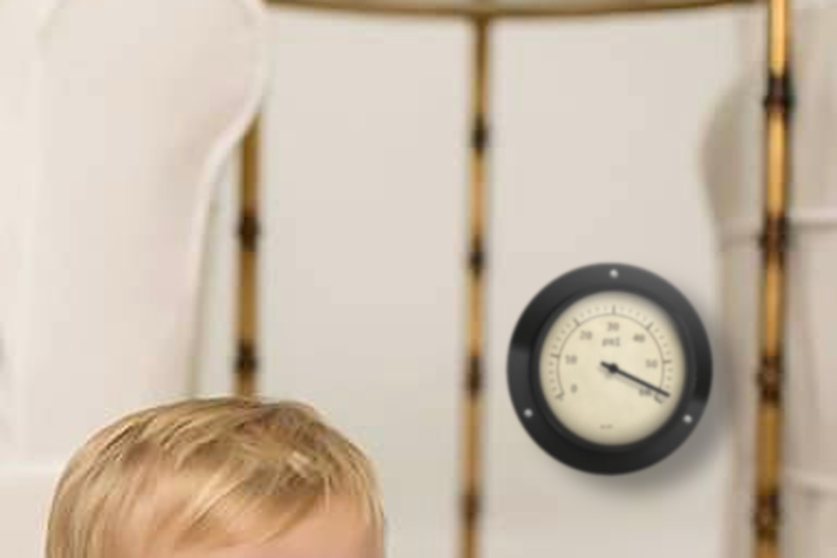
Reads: 58 psi
